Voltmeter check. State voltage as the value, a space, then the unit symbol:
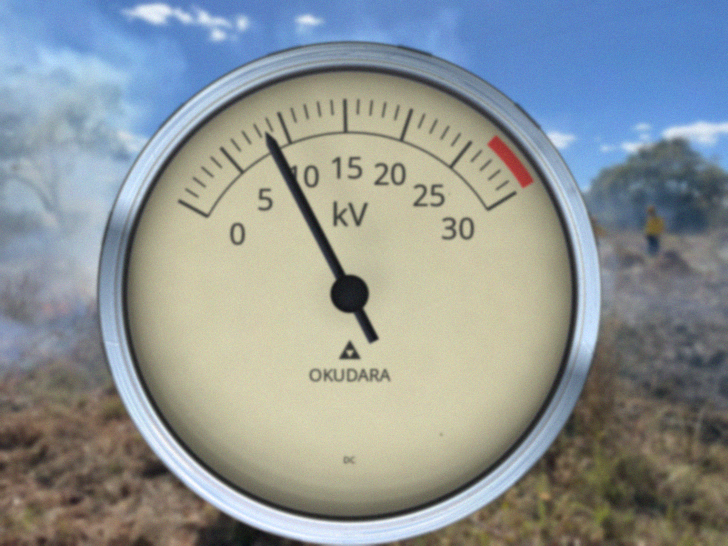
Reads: 8.5 kV
